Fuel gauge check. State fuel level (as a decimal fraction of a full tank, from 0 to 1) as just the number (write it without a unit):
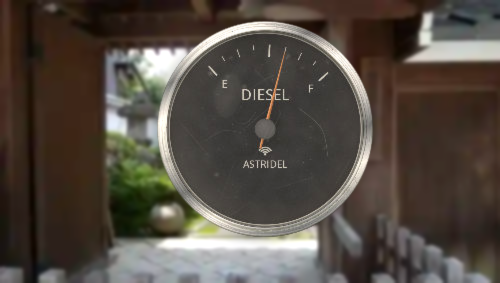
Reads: 0.625
